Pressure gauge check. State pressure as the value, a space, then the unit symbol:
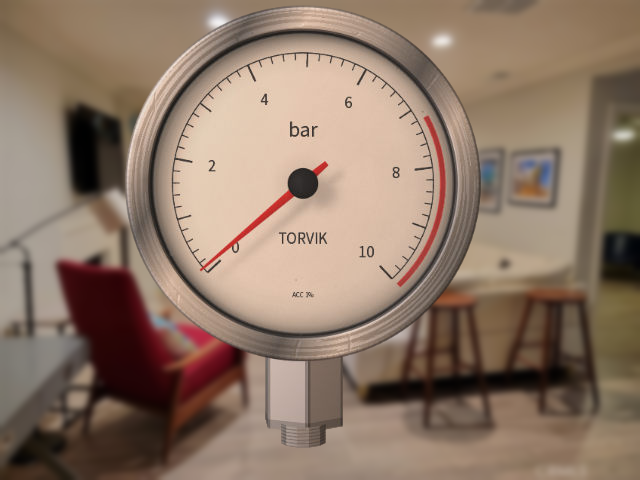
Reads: 0.1 bar
